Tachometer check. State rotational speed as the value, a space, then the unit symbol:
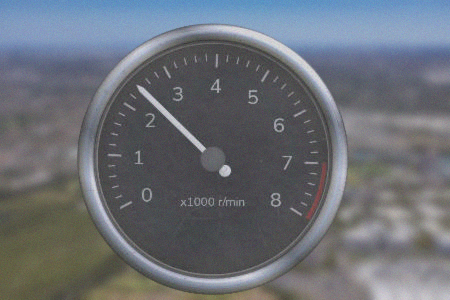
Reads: 2400 rpm
